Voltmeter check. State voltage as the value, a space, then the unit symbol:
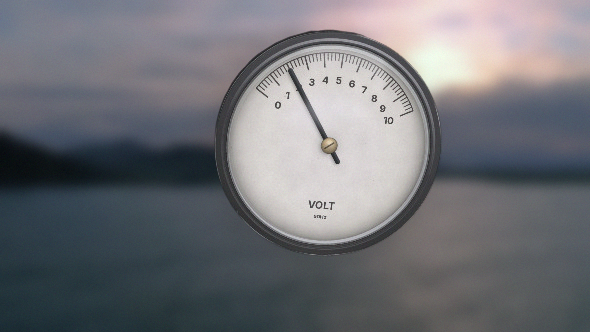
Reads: 2 V
